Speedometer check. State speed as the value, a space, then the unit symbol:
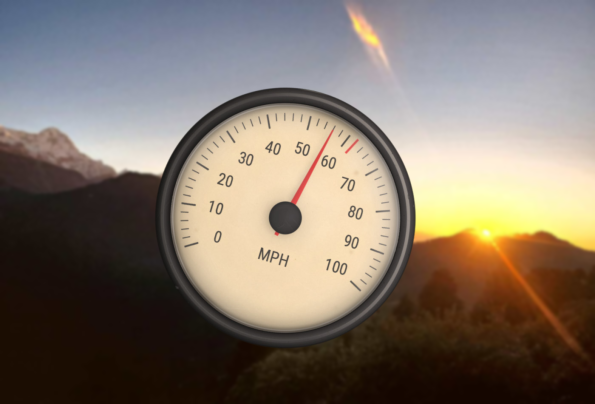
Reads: 56 mph
